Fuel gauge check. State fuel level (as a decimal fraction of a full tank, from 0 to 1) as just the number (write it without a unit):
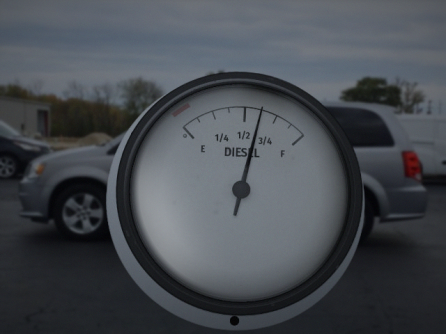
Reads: 0.625
